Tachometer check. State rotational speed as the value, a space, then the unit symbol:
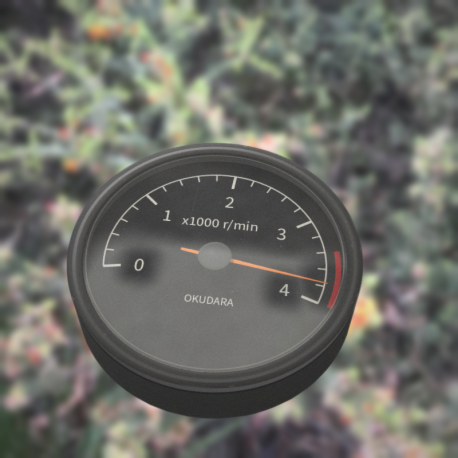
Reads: 3800 rpm
